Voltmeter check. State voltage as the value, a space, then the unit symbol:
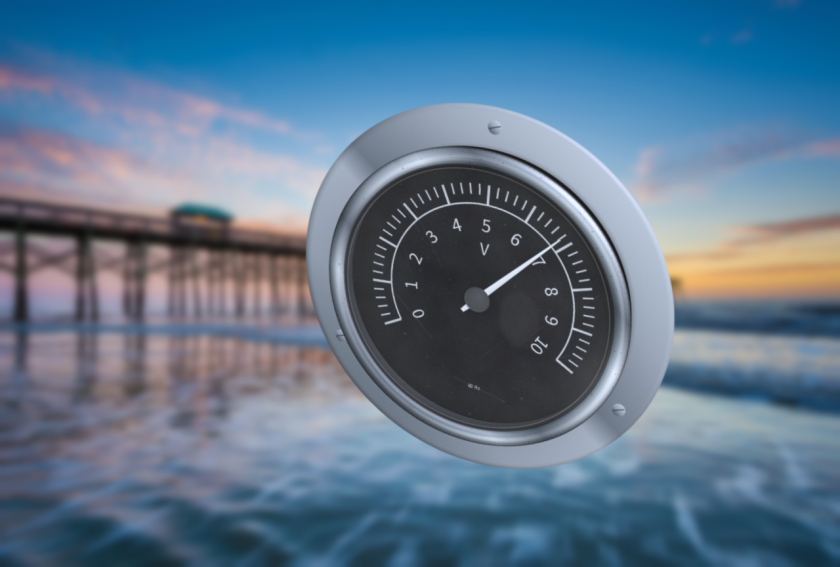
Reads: 6.8 V
